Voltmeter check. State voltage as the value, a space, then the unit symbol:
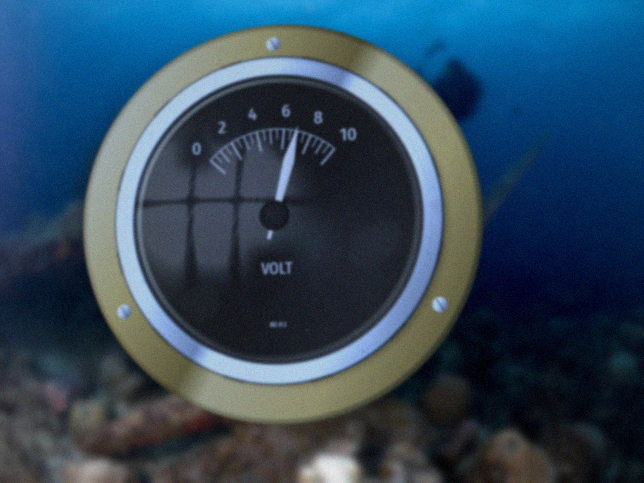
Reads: 7 V
